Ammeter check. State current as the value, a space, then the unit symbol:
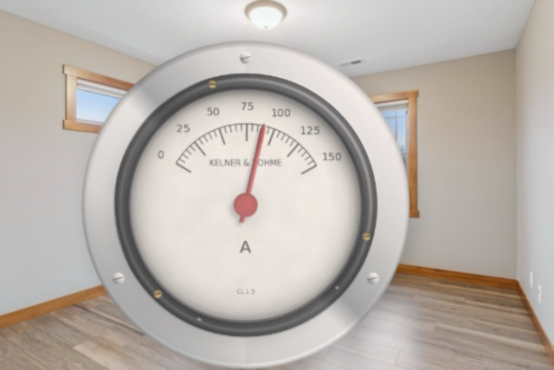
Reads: 90 A
